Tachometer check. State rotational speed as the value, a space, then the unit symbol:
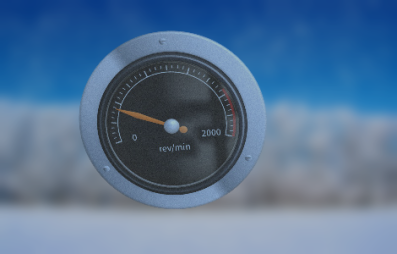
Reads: 350 rpm
